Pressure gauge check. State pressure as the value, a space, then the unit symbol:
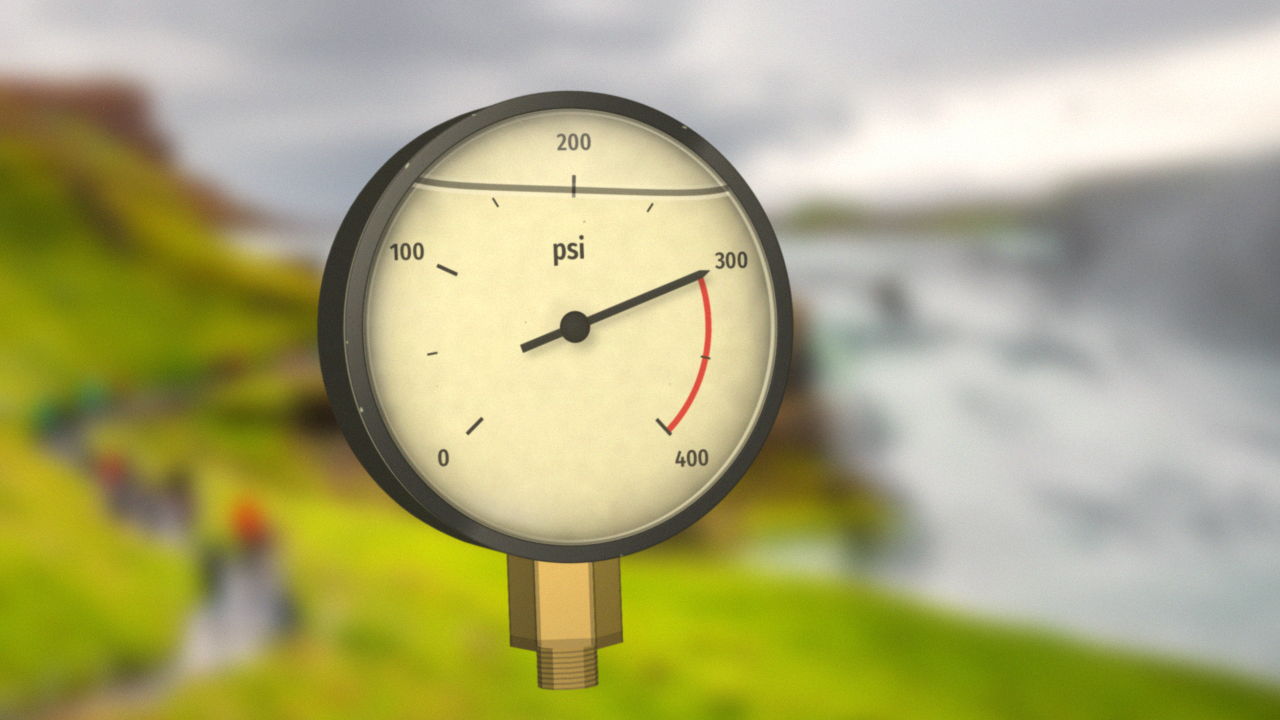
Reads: 300 psi
